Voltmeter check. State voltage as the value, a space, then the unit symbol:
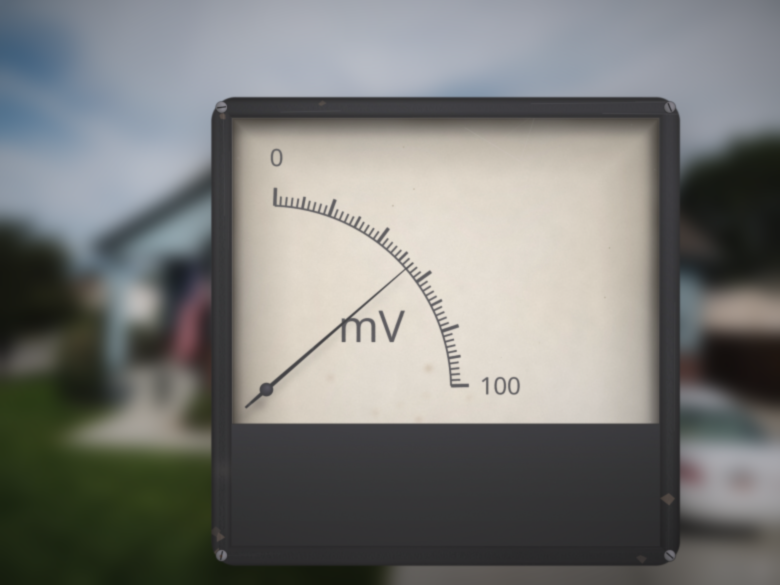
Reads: 54 mV
